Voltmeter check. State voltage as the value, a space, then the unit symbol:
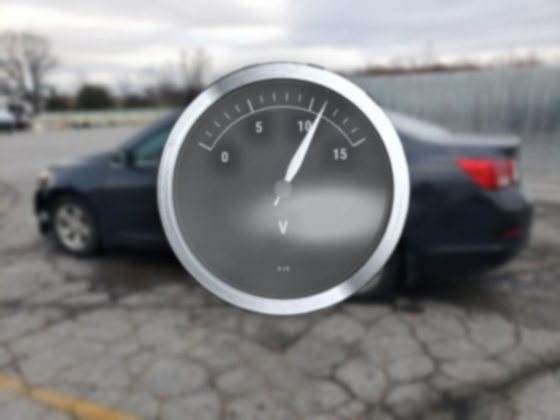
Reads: 11 V
